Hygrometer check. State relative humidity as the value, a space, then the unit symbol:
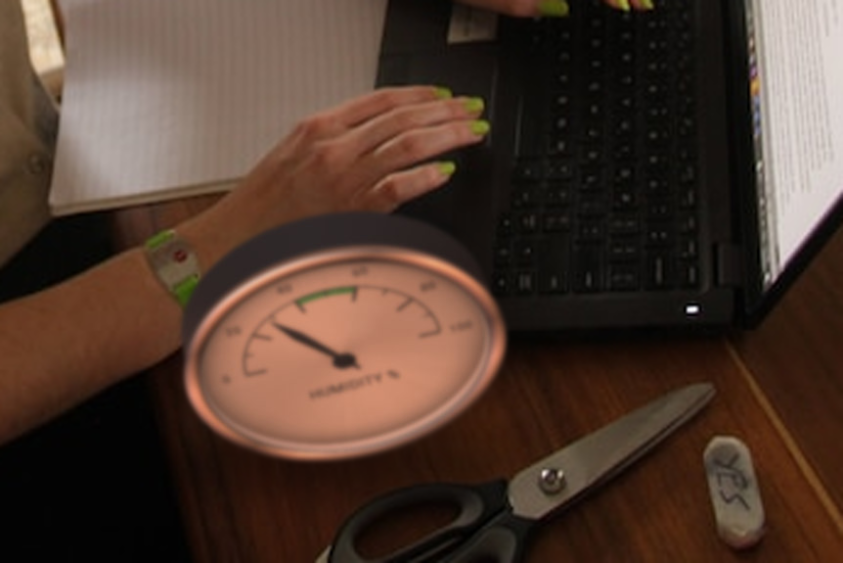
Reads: 30 %
